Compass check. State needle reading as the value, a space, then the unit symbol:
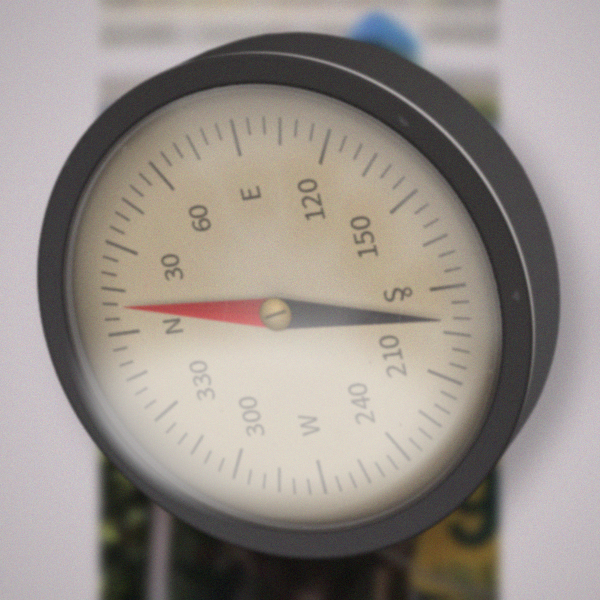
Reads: 10 °
